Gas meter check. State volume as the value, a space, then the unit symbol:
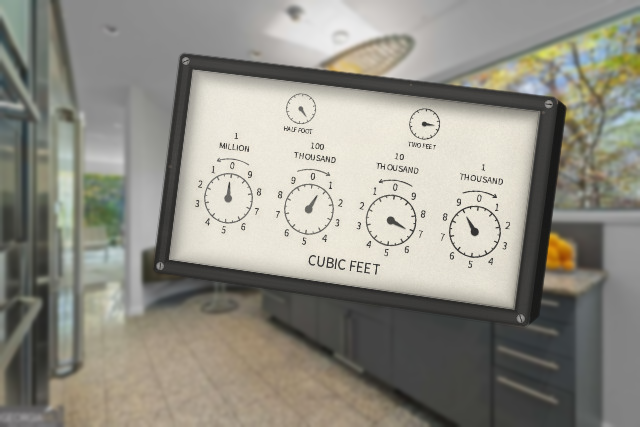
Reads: 6900 ft³
